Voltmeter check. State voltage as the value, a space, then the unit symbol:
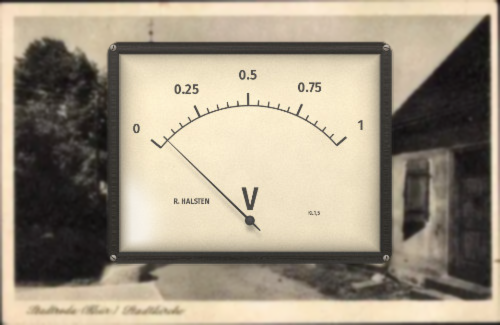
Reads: 0.05 V
